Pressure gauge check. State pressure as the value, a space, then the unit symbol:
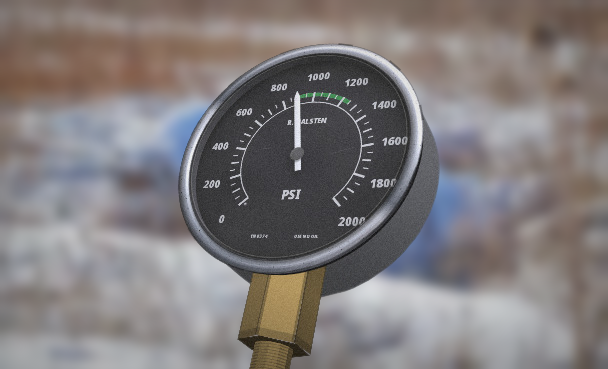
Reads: 900 psi
